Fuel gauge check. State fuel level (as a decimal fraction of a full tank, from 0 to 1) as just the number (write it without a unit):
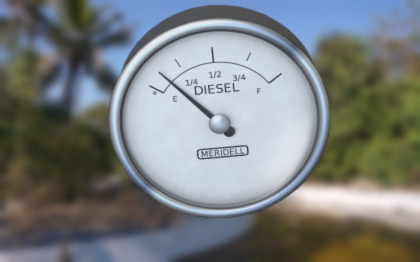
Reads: 0.125
